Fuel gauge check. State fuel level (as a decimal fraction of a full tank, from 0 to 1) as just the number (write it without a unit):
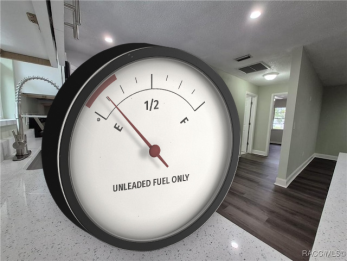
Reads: 0.125
